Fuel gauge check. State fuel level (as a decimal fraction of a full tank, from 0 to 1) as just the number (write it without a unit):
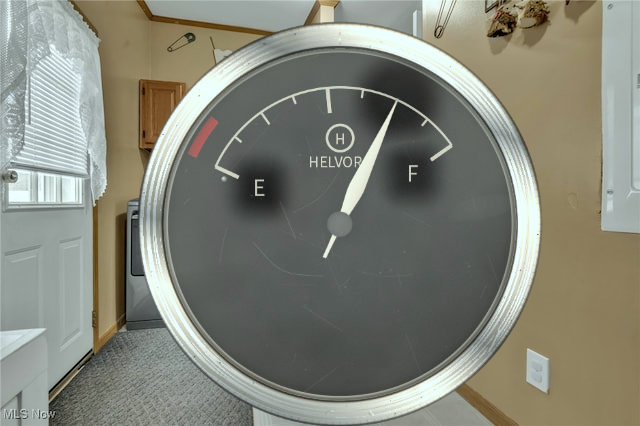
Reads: 0.75
